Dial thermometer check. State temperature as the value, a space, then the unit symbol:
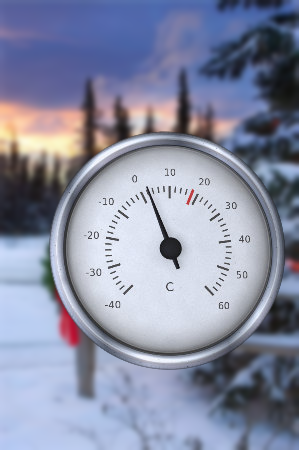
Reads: 2 °C
